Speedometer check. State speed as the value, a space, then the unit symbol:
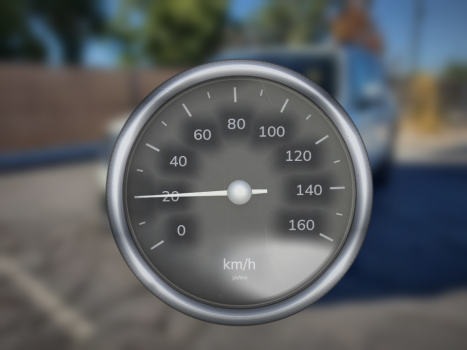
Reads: 20 km/h
